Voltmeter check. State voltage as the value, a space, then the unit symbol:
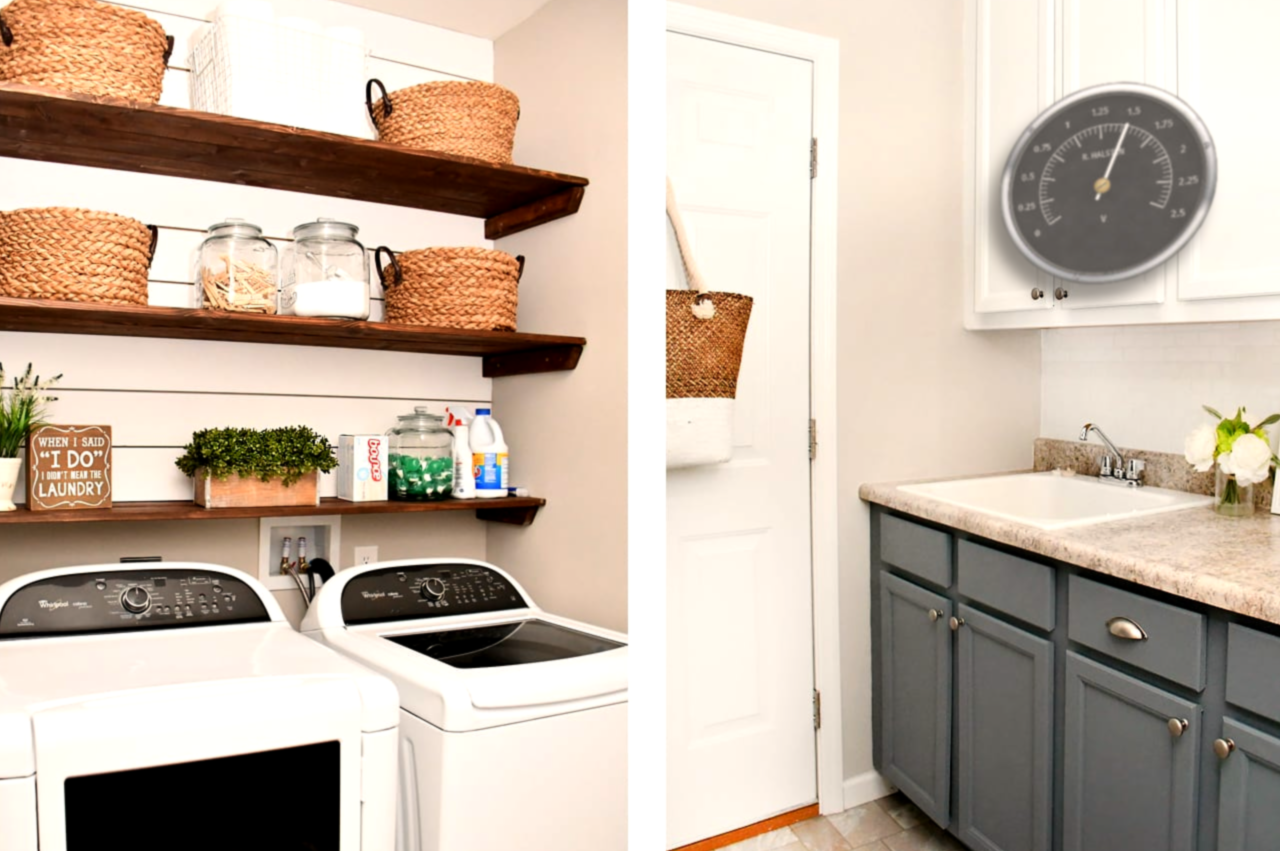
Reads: 1.5 V
